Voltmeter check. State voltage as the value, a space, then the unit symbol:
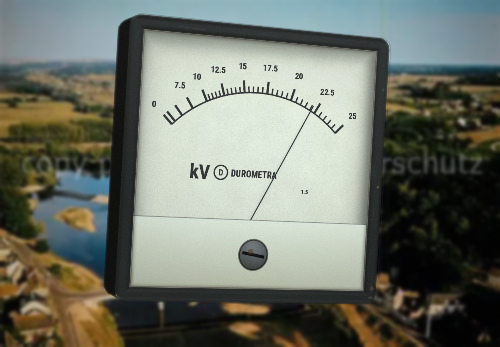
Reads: 22 kV
